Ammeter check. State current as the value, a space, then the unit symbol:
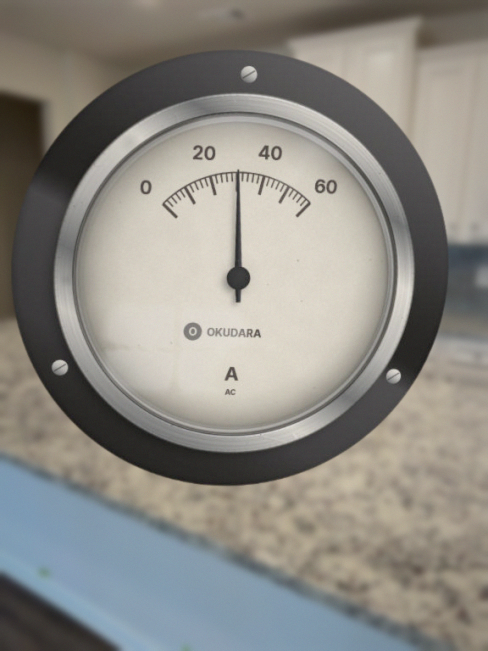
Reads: 30 A
